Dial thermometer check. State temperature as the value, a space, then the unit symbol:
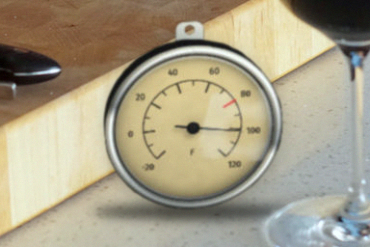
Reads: 100 °F
